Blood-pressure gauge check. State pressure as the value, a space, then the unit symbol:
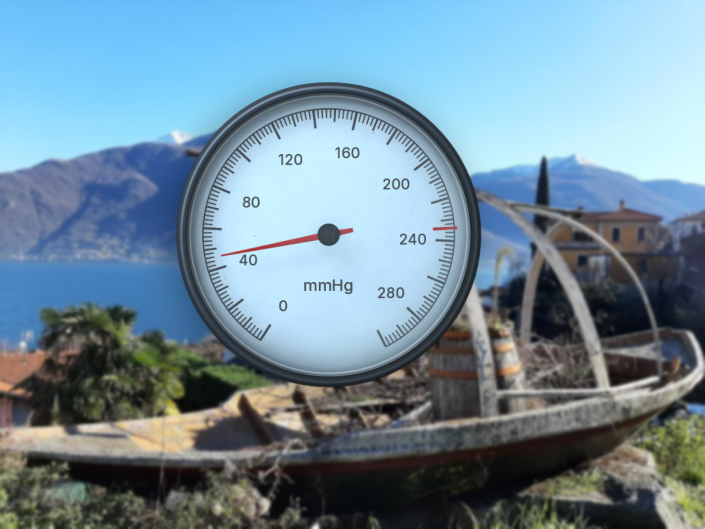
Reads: 46 mmHg
